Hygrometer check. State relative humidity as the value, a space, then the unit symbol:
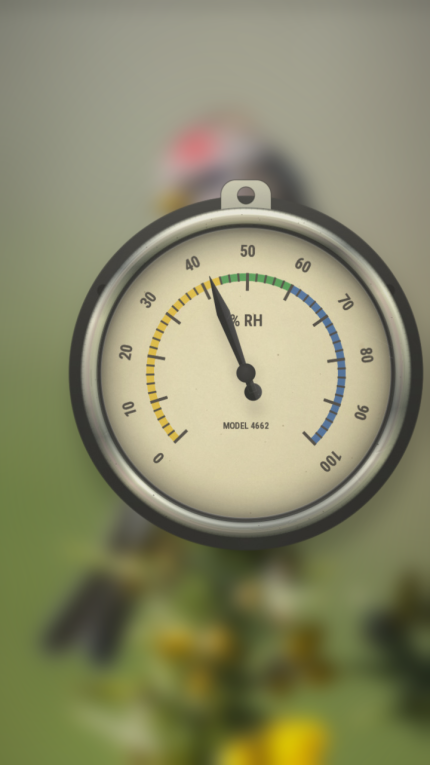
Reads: 42 %
